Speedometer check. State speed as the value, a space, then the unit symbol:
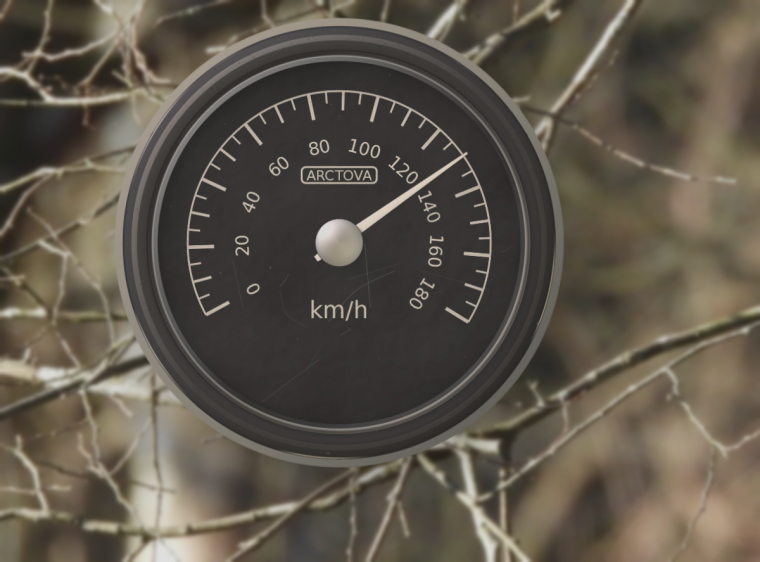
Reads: 130 km/h
